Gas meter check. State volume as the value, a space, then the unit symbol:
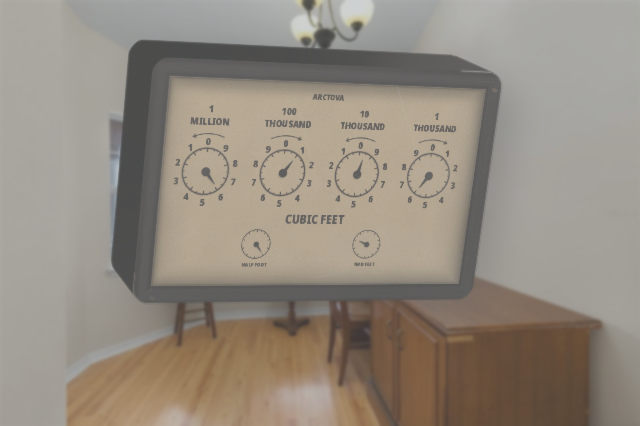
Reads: 609600 ft³
